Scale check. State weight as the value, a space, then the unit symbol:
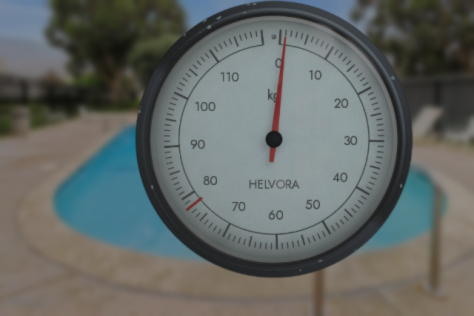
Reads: 1 kg
